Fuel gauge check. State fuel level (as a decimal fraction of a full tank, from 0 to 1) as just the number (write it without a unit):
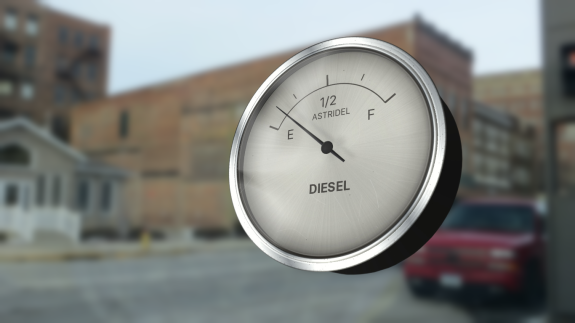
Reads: 0.125
